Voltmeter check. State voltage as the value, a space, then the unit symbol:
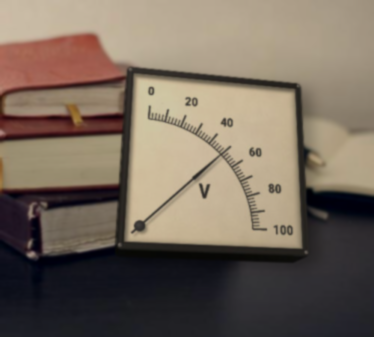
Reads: 50 V
